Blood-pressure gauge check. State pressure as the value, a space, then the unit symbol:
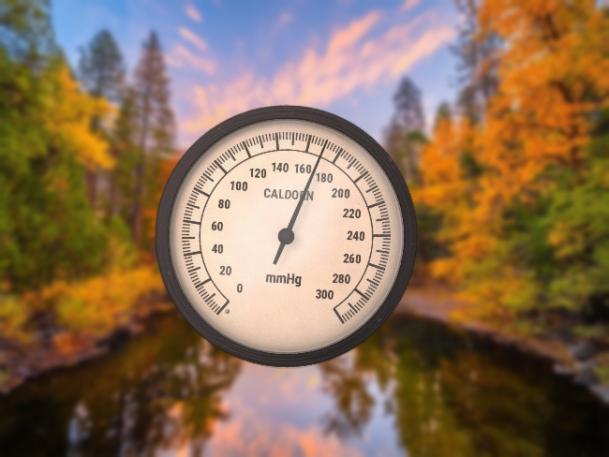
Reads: 170 mmHg
